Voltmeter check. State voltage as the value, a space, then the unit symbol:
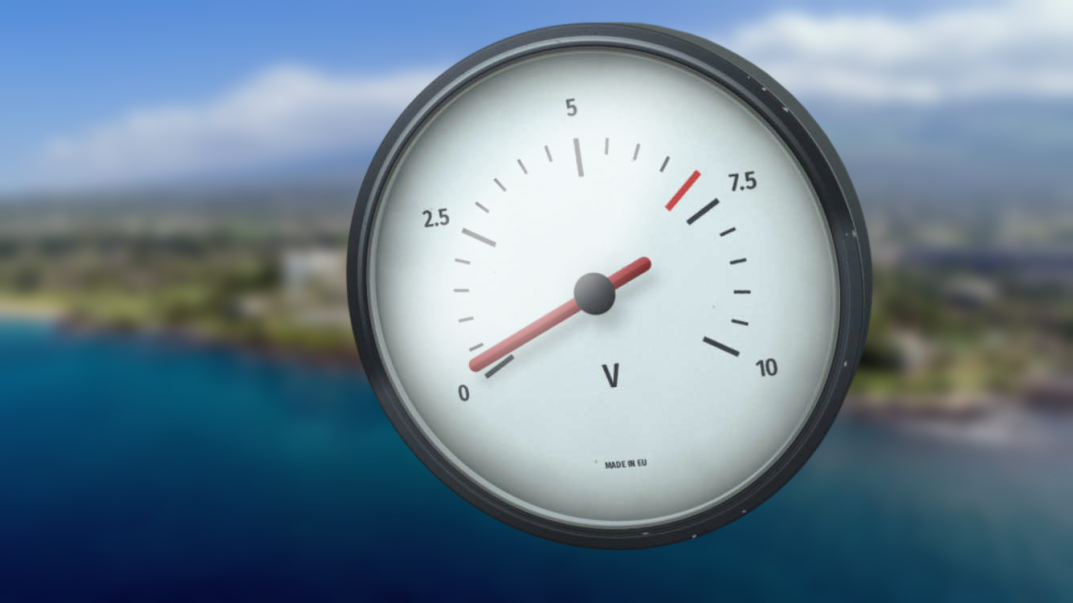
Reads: 0.25 V
